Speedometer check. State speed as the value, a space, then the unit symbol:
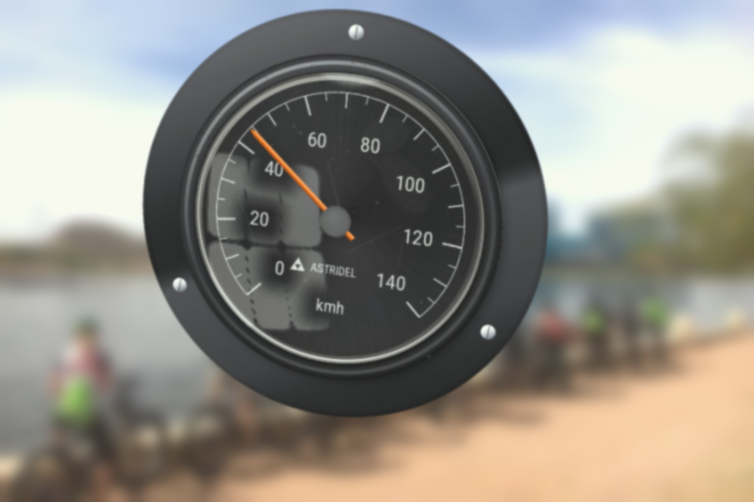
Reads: 45 km/h
